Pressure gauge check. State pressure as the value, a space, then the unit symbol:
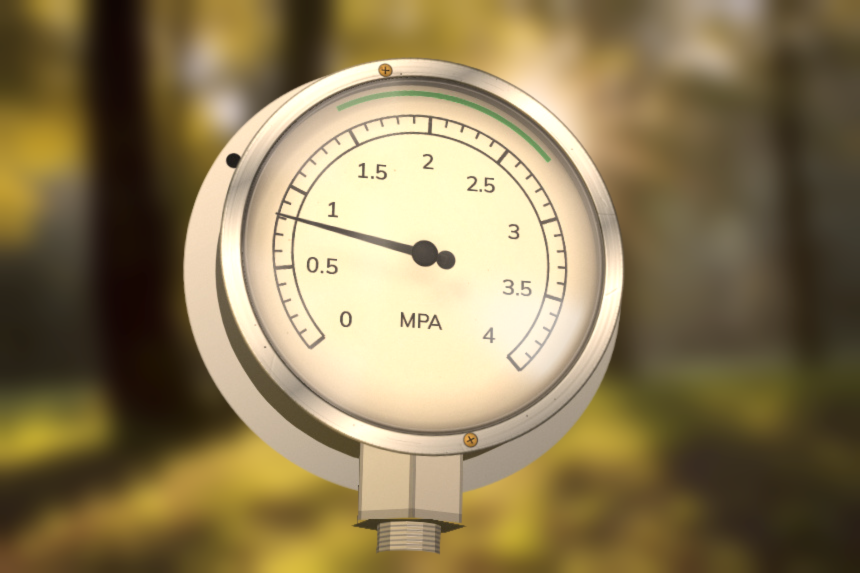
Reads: 0.8 MPa
